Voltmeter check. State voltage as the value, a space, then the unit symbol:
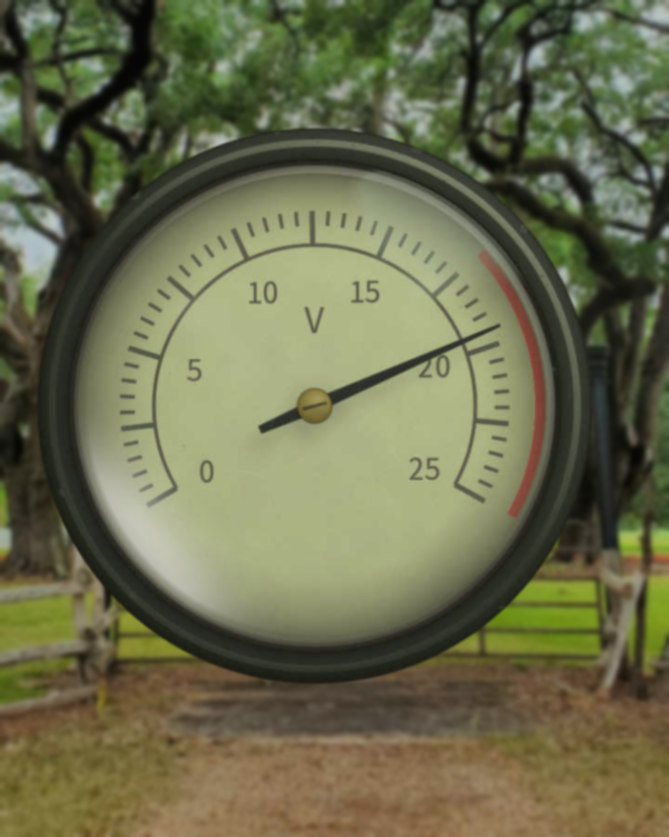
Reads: 19.5 V
